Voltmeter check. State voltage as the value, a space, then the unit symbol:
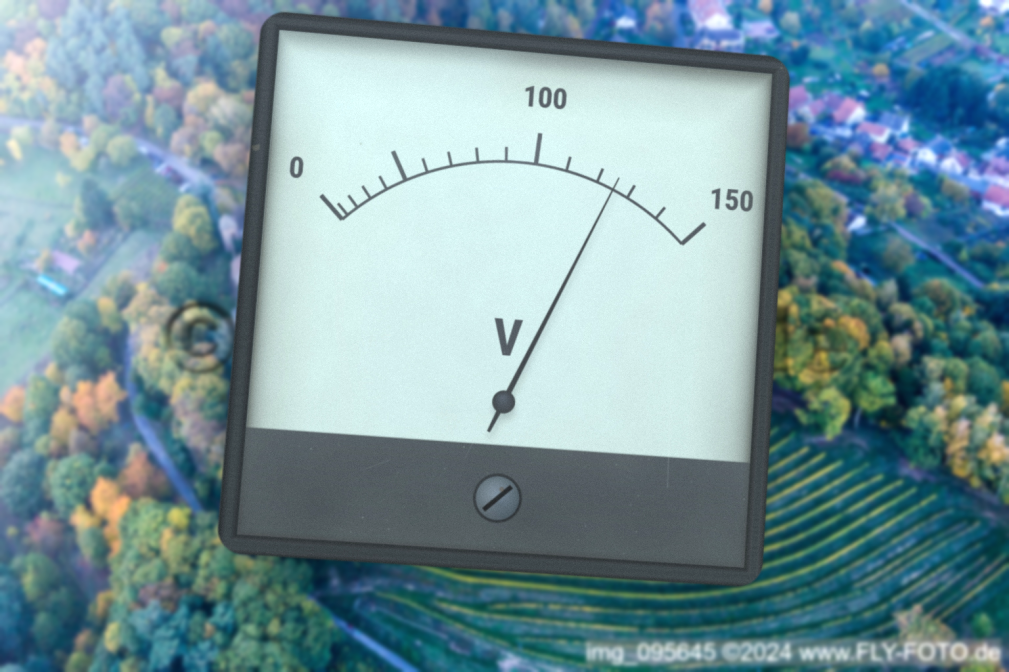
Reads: 125 V
